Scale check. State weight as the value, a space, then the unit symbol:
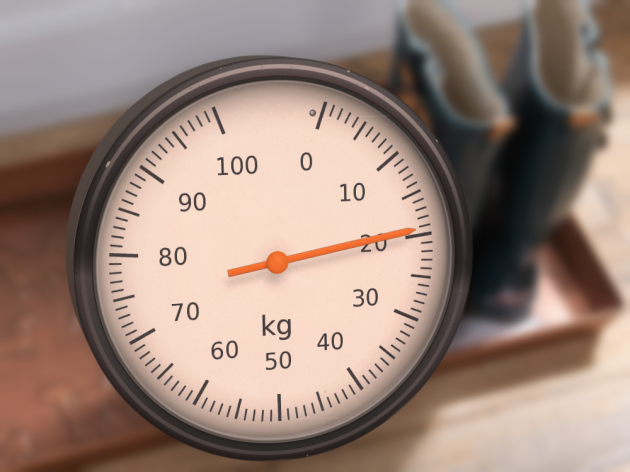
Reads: 19 kg
